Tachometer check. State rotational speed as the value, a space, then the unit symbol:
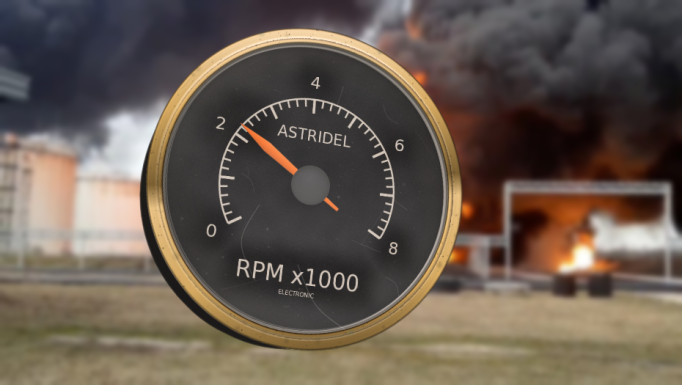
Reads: 2200 rpm
